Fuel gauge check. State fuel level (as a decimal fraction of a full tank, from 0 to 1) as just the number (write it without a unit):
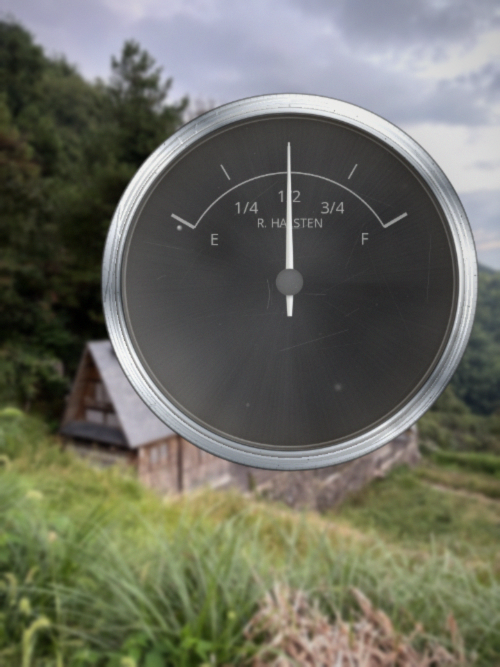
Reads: 0.5
